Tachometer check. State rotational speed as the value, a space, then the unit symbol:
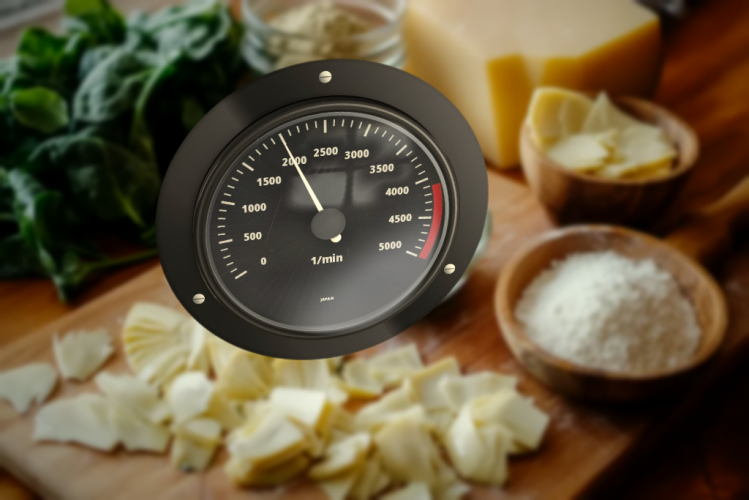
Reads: 2000 rpm
